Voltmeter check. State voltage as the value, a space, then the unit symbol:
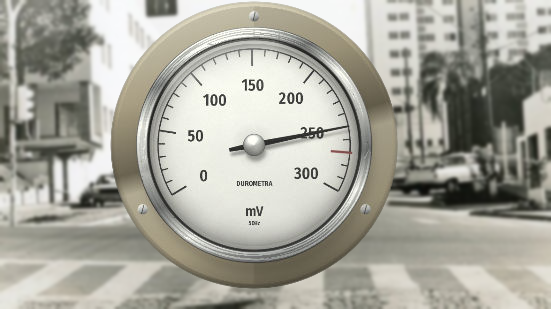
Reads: 250 mV
